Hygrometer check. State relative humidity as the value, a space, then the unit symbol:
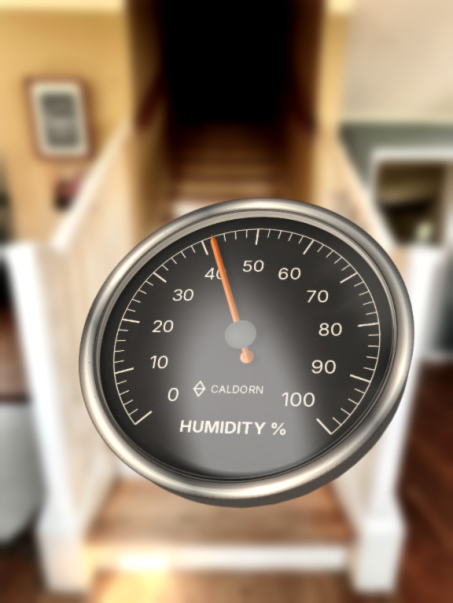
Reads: 42 %
